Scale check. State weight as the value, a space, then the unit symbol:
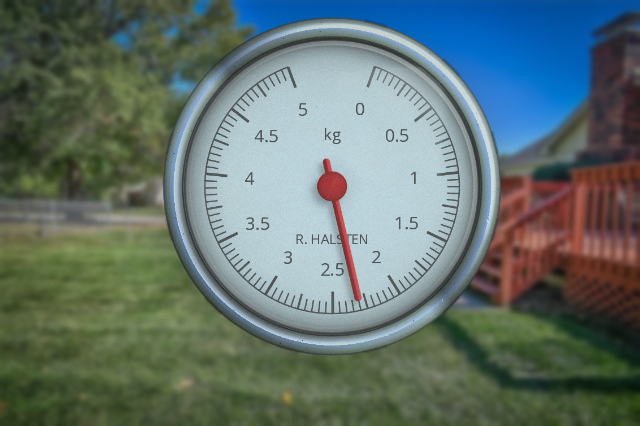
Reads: 2.3 kg
